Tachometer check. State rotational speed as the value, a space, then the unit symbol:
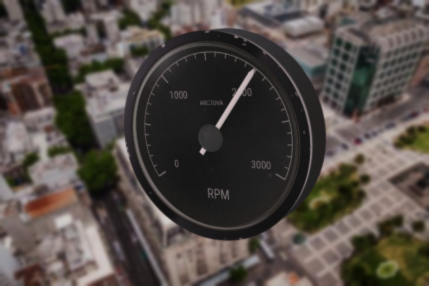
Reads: 2000 rpm
